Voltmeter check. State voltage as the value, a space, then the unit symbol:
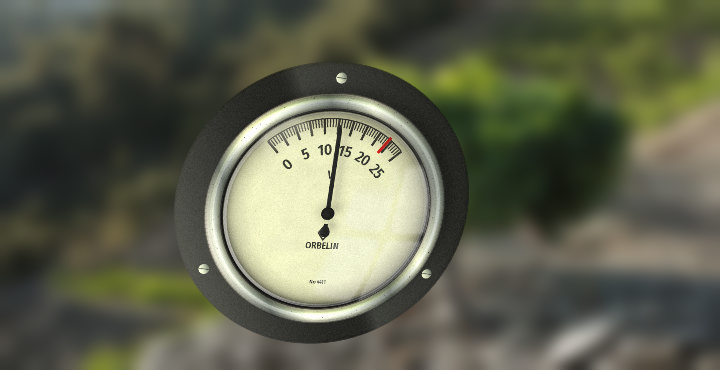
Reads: 12.5 V
